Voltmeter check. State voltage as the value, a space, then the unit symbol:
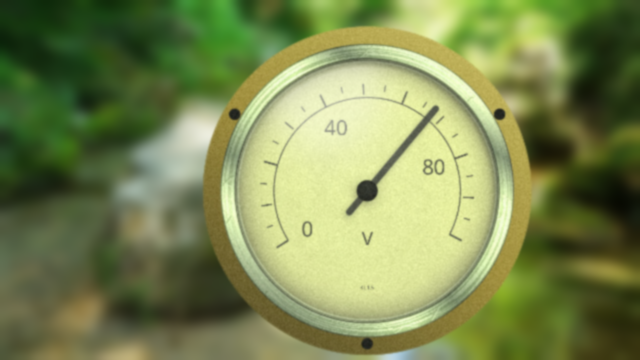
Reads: 67.5 V
